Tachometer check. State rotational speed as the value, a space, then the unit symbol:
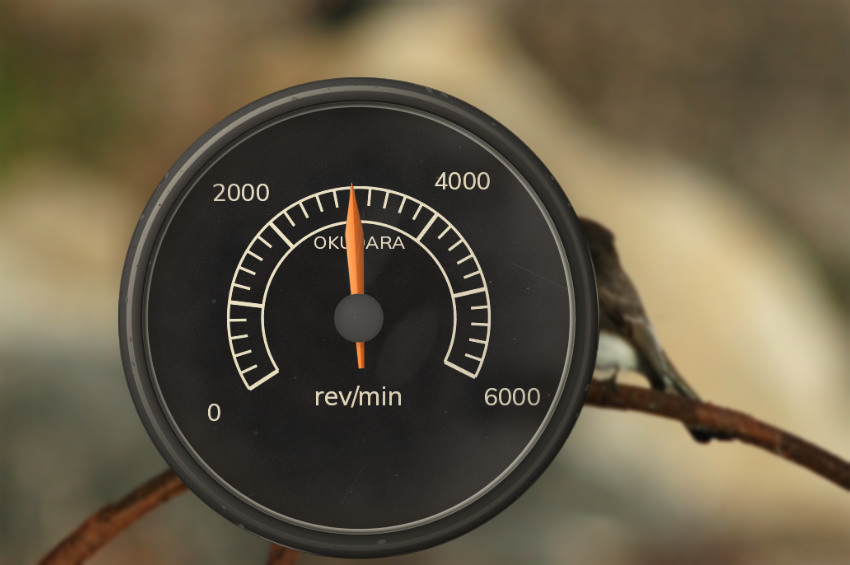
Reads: 3000 rpm
